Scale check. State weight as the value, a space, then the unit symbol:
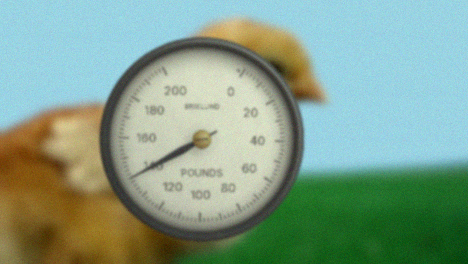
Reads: 140 lb
